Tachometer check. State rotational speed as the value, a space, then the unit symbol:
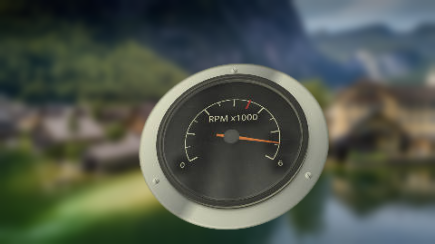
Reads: 5500 rpm
